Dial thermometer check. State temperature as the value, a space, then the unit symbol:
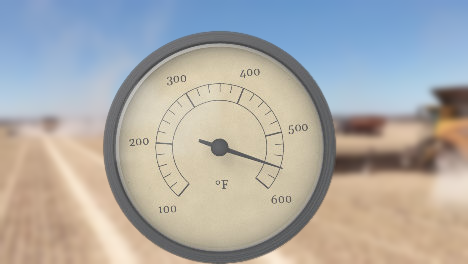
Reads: 560 °F
